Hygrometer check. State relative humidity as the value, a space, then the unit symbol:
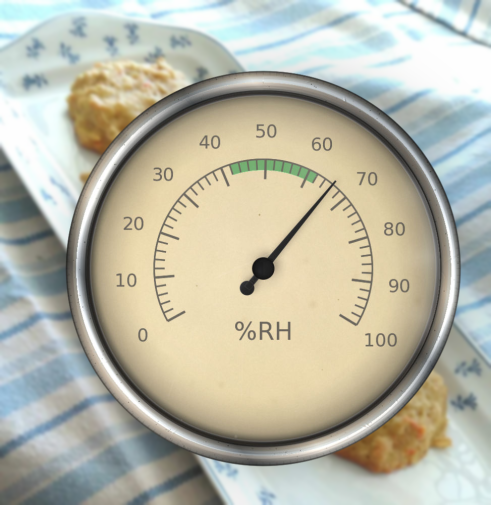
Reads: 66 %
